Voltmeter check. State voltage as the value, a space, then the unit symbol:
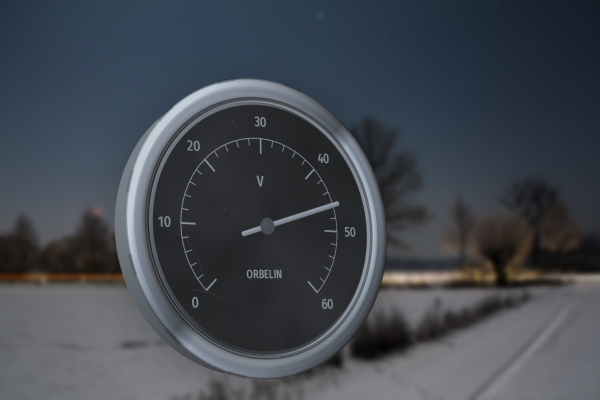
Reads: 46 V
